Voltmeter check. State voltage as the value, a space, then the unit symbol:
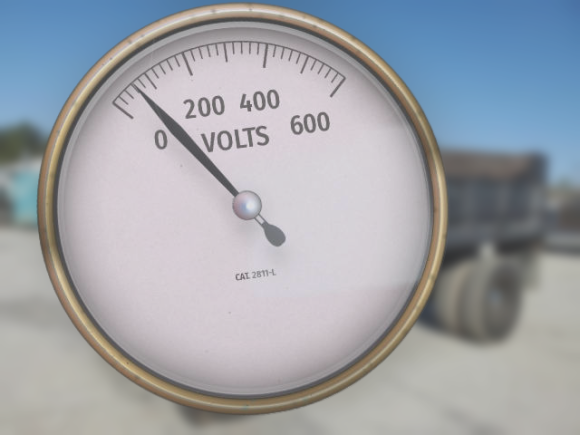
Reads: 60 V
